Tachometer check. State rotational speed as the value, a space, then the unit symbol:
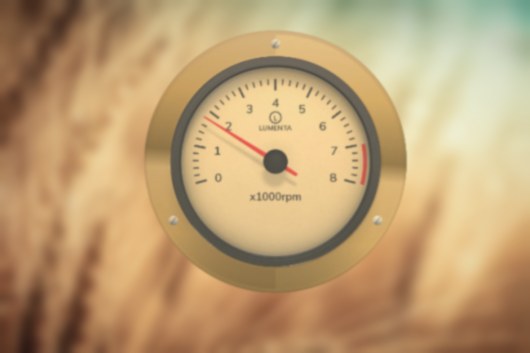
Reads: 1800 rpm
